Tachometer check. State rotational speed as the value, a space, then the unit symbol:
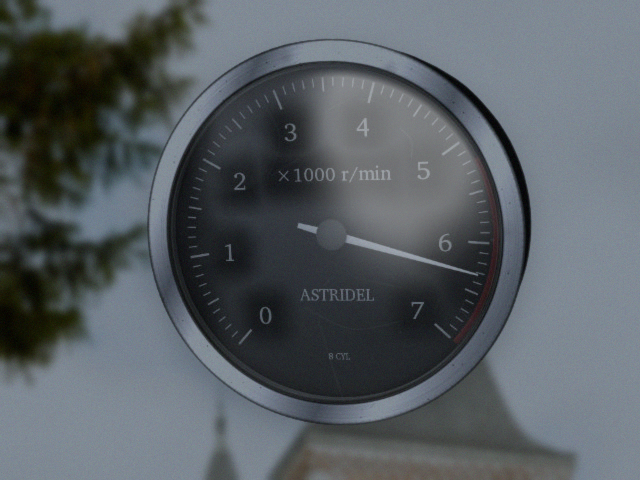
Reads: 6300 rpm
